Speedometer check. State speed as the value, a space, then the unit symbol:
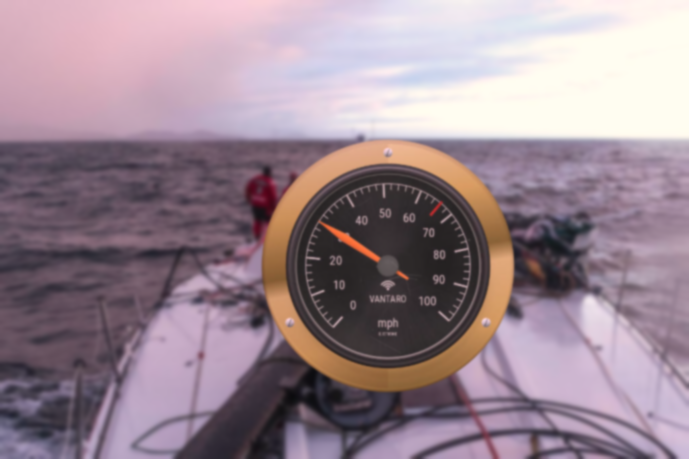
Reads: 30 mph
